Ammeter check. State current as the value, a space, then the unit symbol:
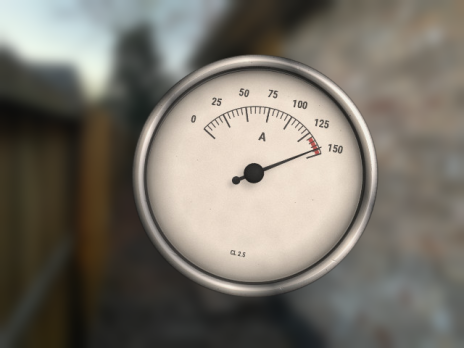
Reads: 145 A
